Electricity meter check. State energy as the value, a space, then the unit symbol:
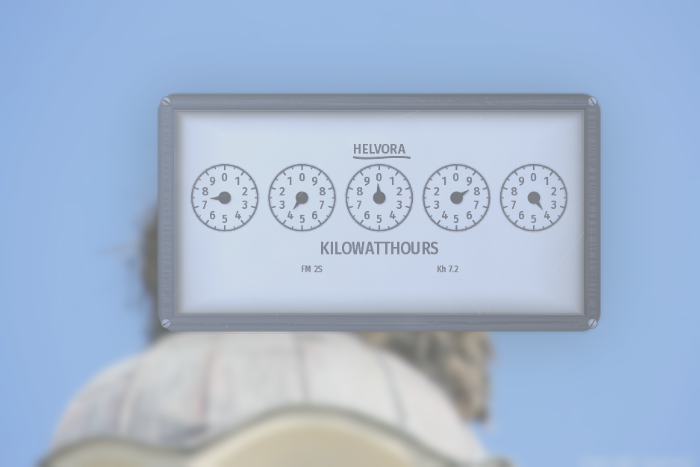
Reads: 73984 kWh
